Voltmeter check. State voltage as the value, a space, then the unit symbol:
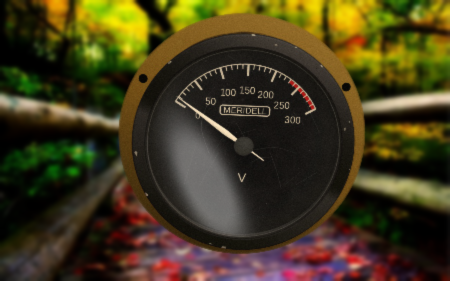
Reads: 10 V
